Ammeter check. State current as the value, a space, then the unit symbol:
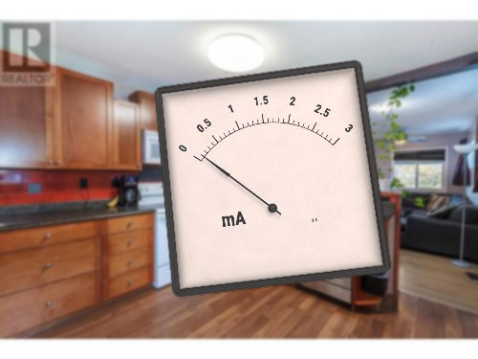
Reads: 0.1 mA
